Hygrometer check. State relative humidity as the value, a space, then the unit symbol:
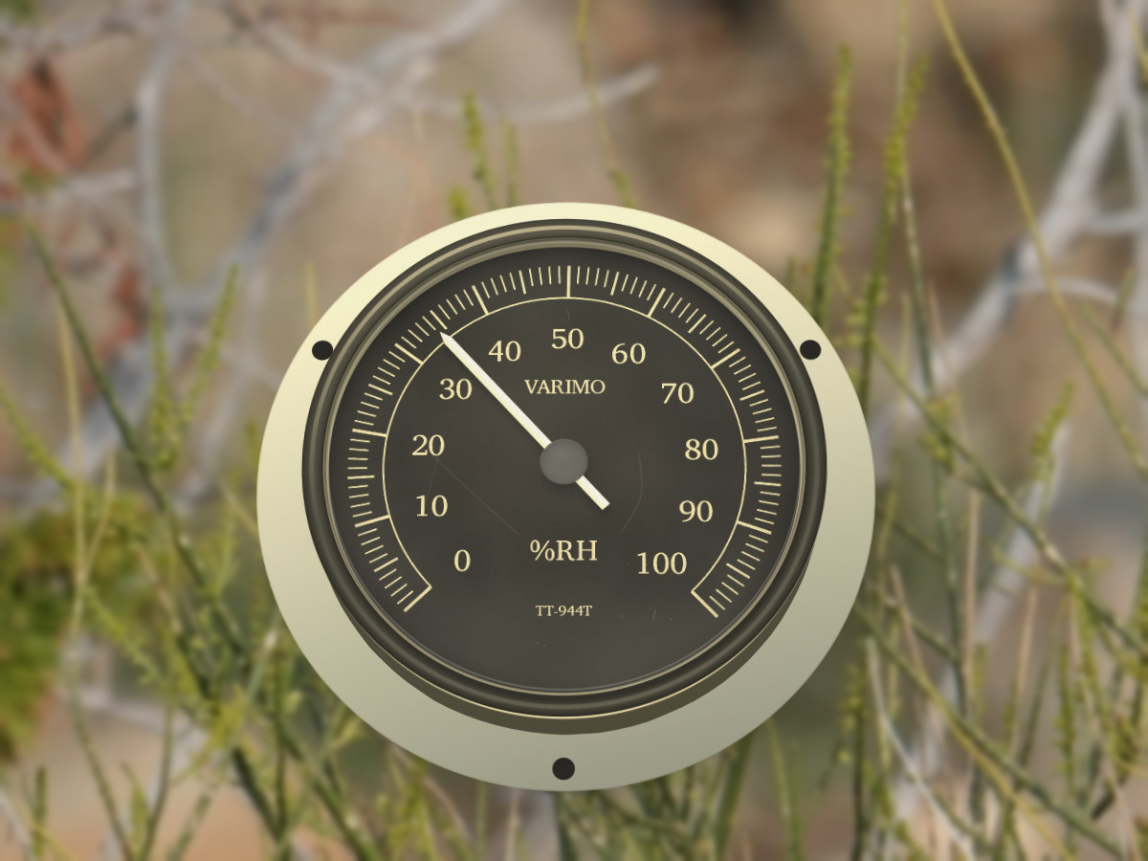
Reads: 34 %
